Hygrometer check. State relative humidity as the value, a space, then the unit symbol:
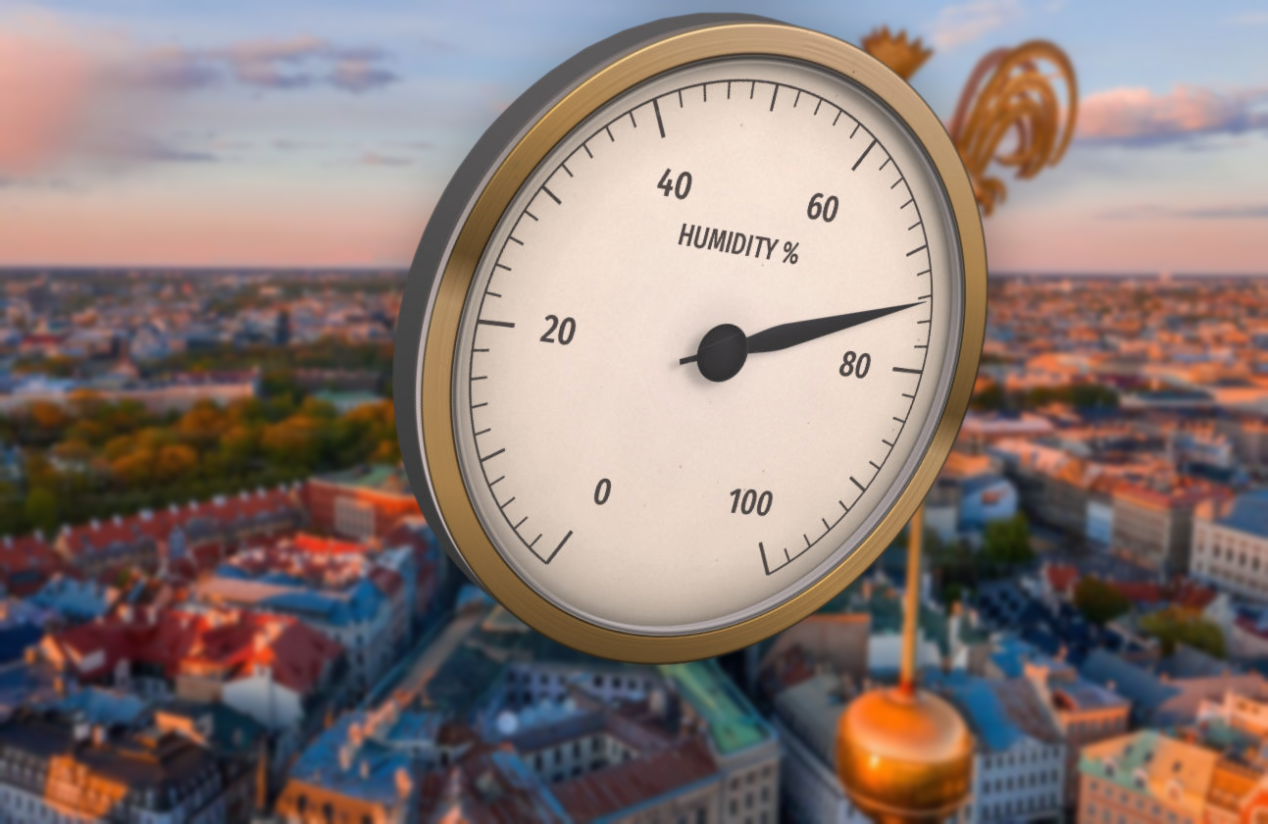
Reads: 74 %
